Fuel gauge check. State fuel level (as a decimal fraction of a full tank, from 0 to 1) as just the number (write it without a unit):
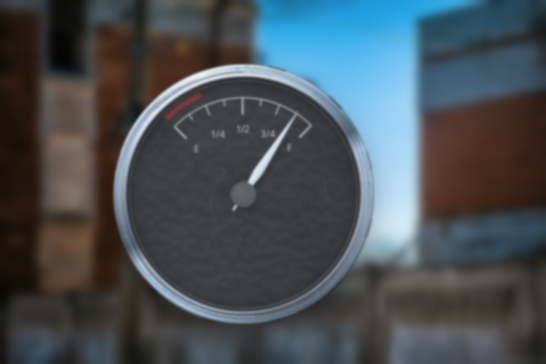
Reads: 0.875
